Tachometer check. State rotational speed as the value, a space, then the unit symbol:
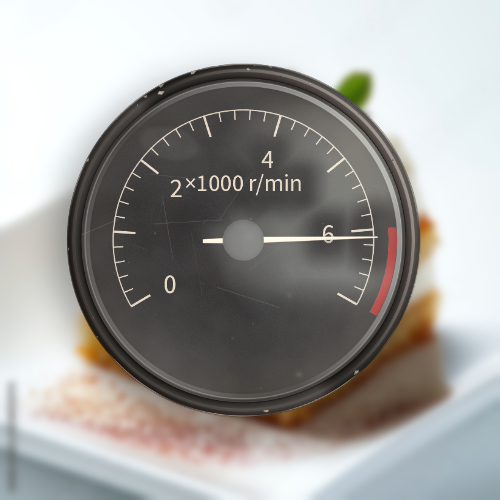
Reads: 6100 rpm
